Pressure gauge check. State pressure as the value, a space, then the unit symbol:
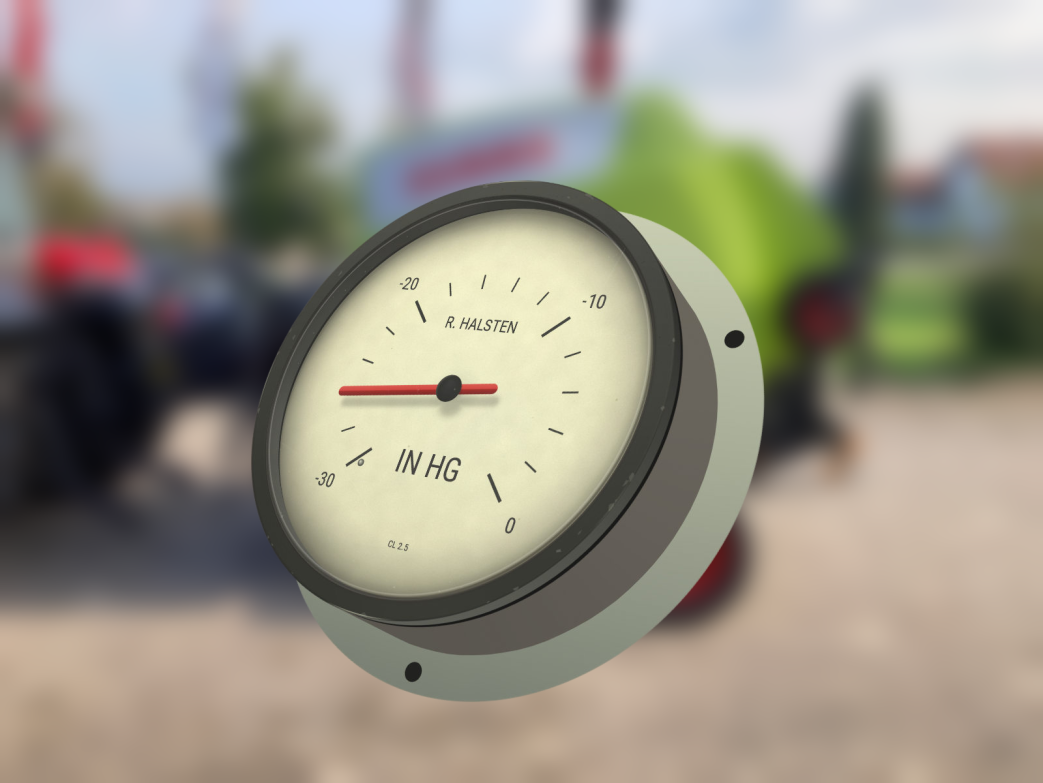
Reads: -26 inHg
